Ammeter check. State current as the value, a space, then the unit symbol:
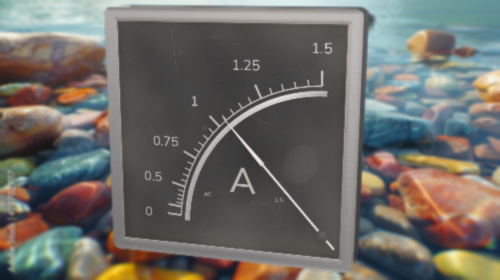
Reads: 1.05 A
